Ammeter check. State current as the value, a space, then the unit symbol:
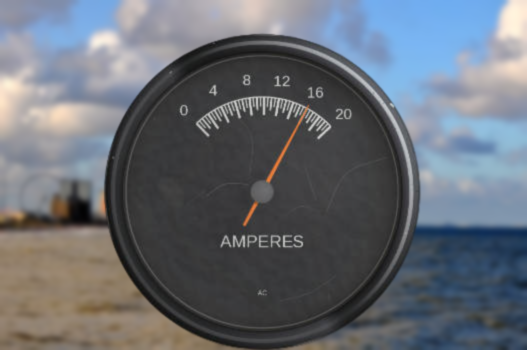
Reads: 16 A
